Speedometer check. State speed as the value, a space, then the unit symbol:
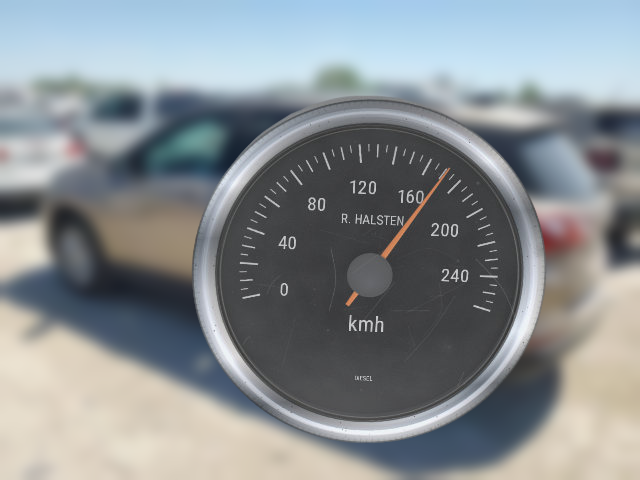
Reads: 170 km/h
